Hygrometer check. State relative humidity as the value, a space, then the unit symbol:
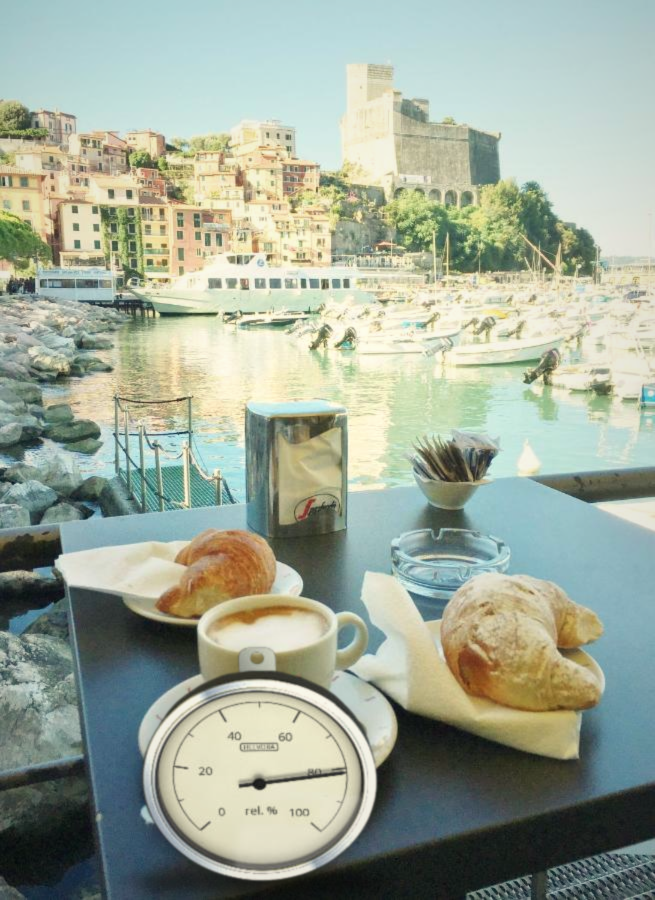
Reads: 80 %
